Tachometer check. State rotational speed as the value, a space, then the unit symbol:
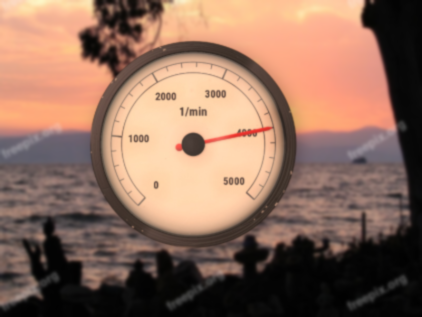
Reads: 4000 rpm
